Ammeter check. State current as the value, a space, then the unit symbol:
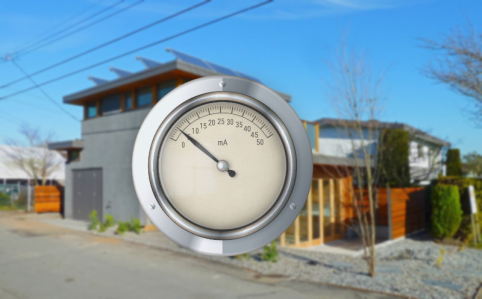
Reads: 5 mA
